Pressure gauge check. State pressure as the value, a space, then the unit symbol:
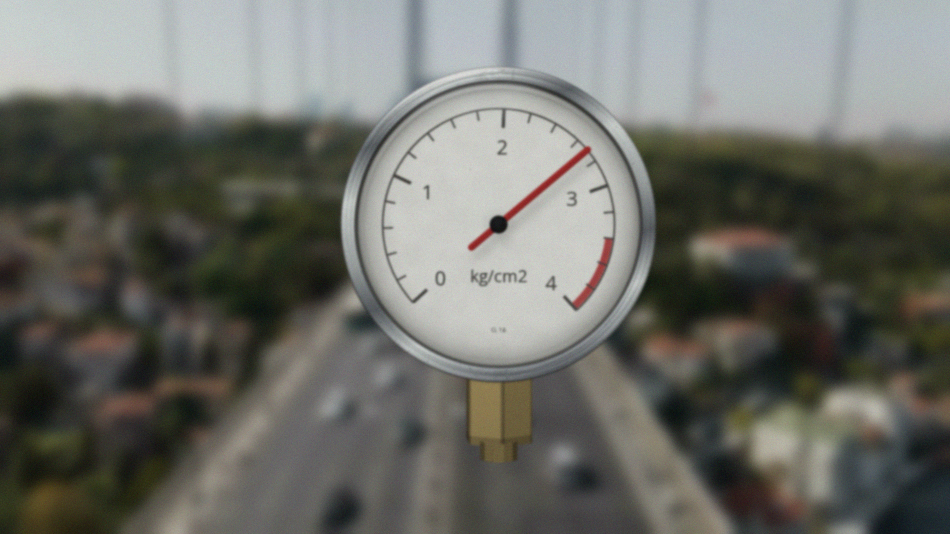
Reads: 2.7 kg/cm²
